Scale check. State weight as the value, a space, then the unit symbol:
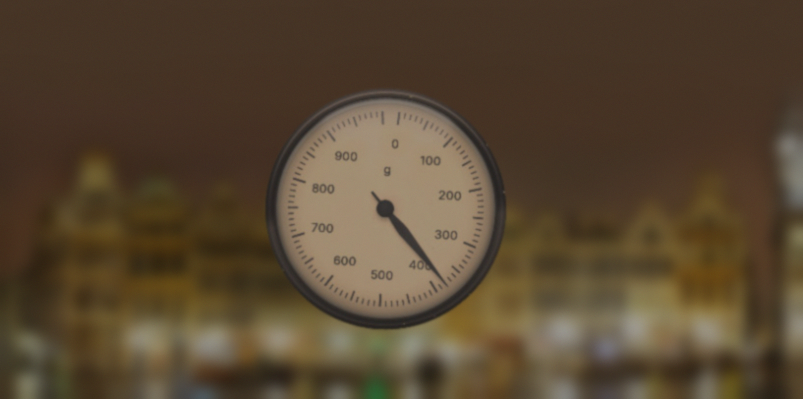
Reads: 380 g
